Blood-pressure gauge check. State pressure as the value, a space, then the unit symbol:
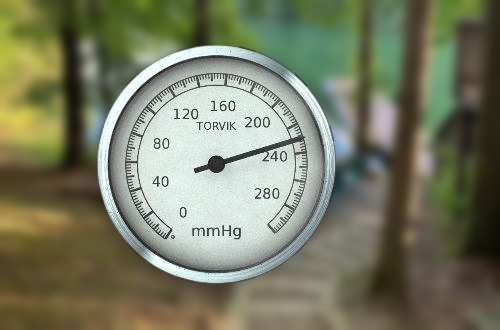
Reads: 230 mmHg
